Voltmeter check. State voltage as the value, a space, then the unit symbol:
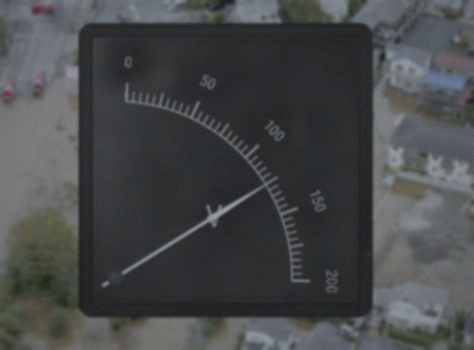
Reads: 125 V
